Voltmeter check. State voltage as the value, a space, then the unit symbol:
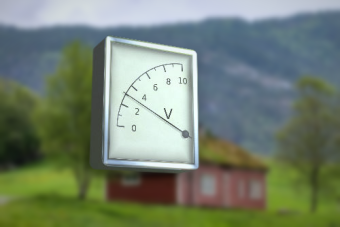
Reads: 3 V
